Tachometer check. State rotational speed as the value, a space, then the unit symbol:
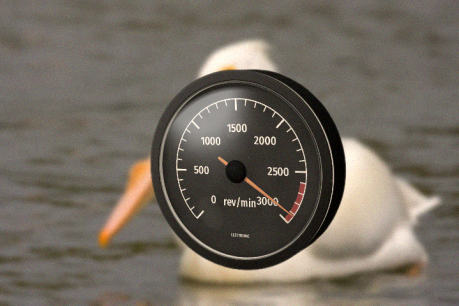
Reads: 2900 rpm
